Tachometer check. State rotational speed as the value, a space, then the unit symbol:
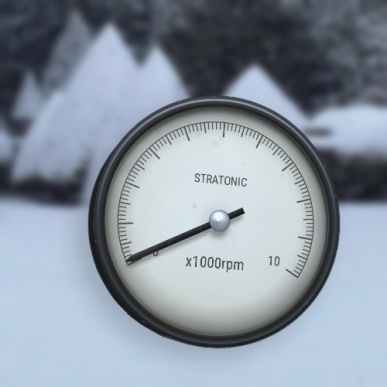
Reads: 100 rpm
